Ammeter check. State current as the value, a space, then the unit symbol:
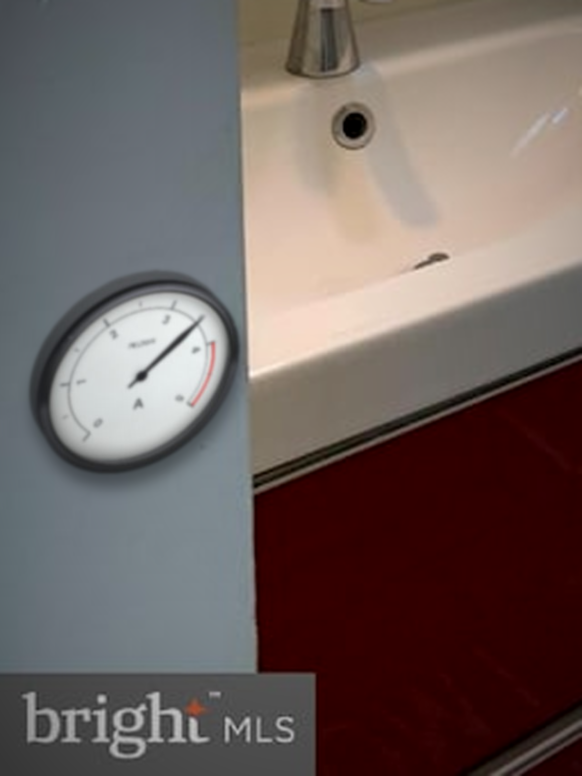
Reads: 3.5 A
